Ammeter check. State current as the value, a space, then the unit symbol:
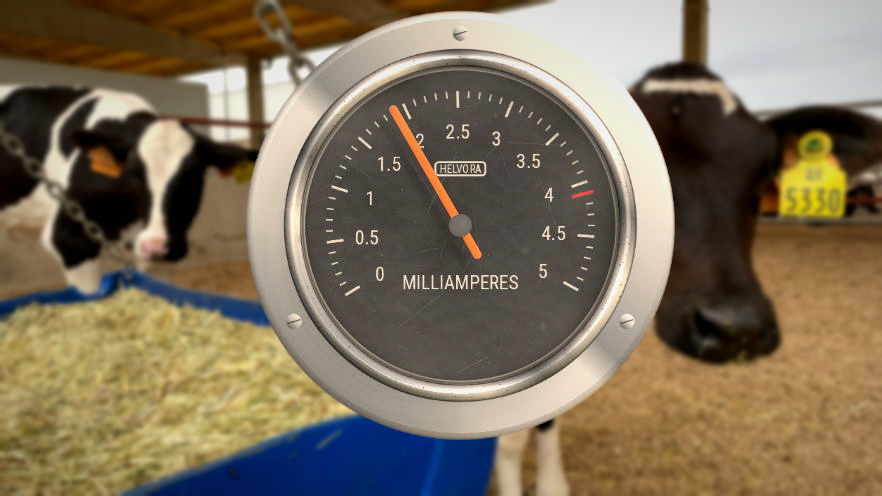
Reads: 1.9 mA
